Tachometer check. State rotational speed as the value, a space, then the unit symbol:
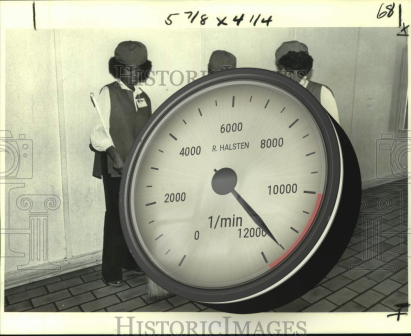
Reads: 11500 rpm
